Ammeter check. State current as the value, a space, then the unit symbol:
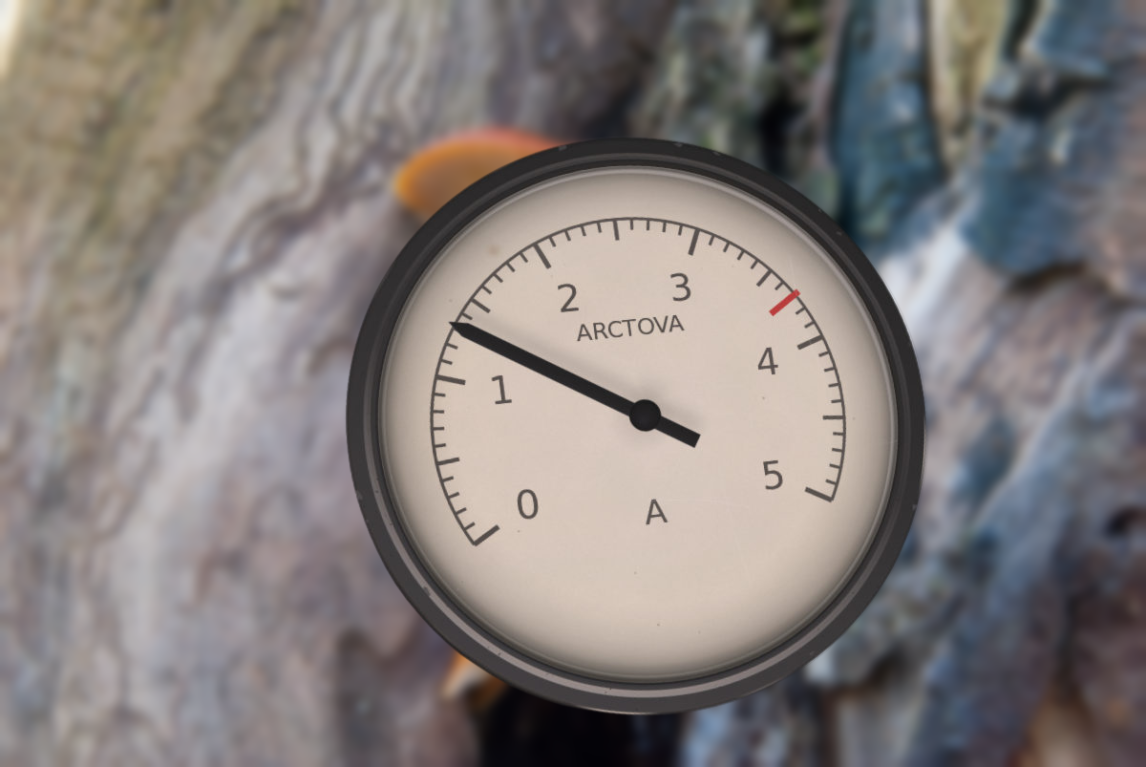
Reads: 1.3 A
